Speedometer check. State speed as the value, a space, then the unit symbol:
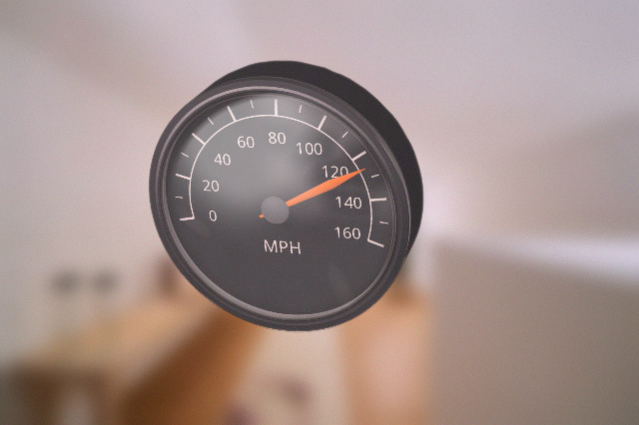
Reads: 125 mph
